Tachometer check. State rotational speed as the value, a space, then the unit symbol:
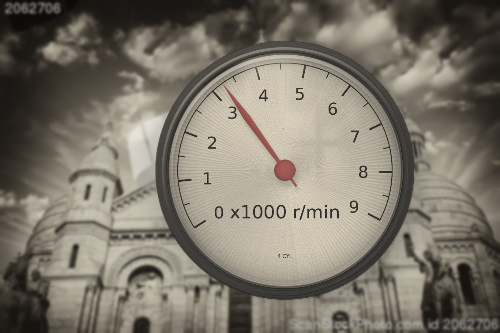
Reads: 3250 rpm
